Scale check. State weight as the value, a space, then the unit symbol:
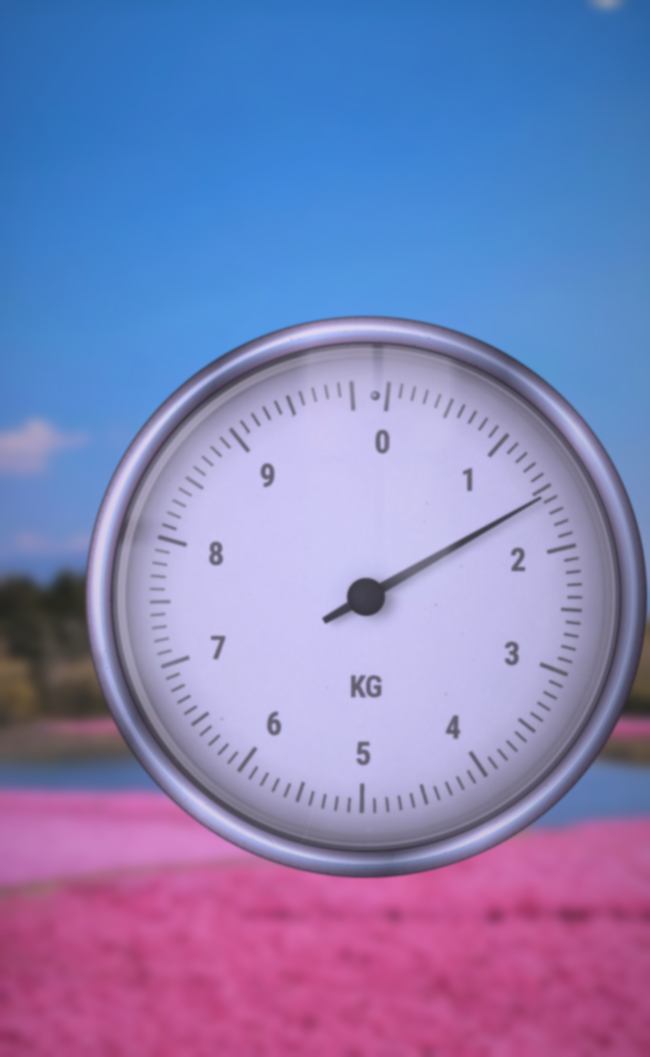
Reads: 1.55 kg
